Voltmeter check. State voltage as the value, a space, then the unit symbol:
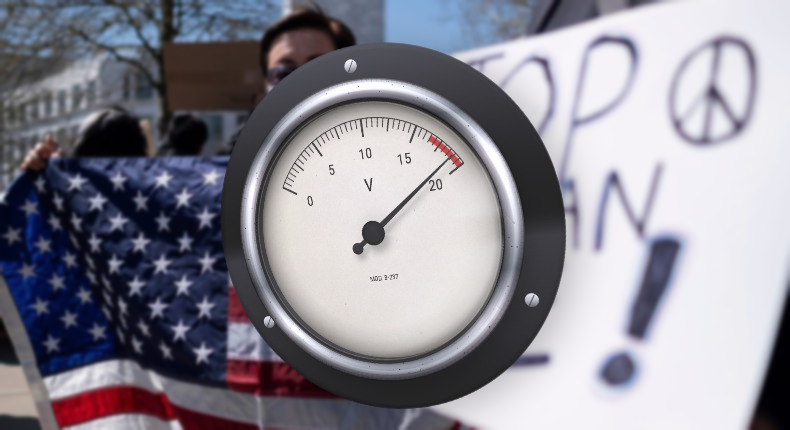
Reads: 19 V
